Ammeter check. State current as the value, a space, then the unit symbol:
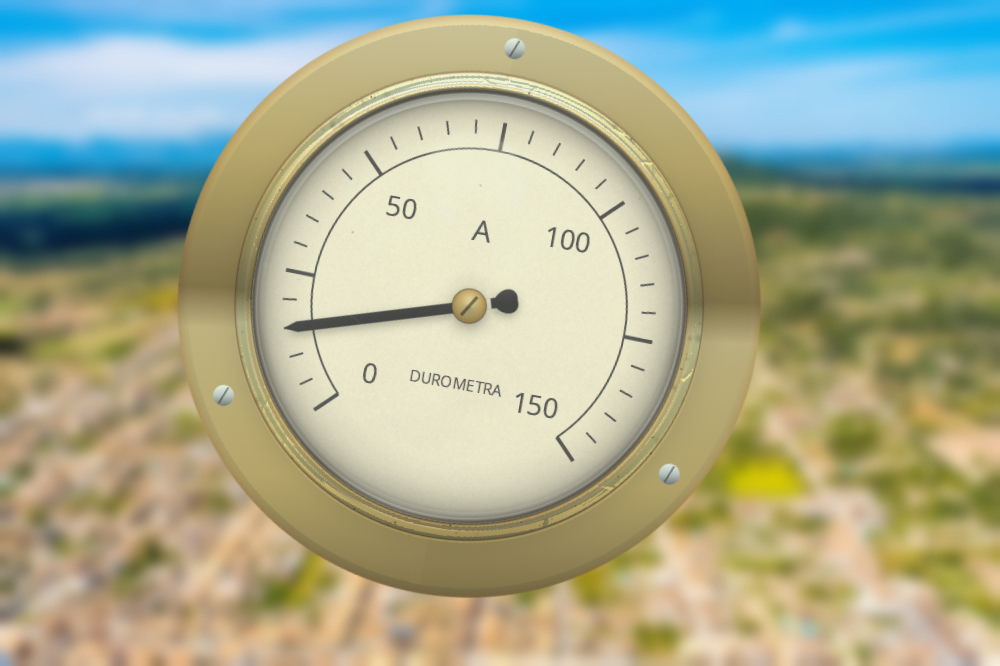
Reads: 15 A
